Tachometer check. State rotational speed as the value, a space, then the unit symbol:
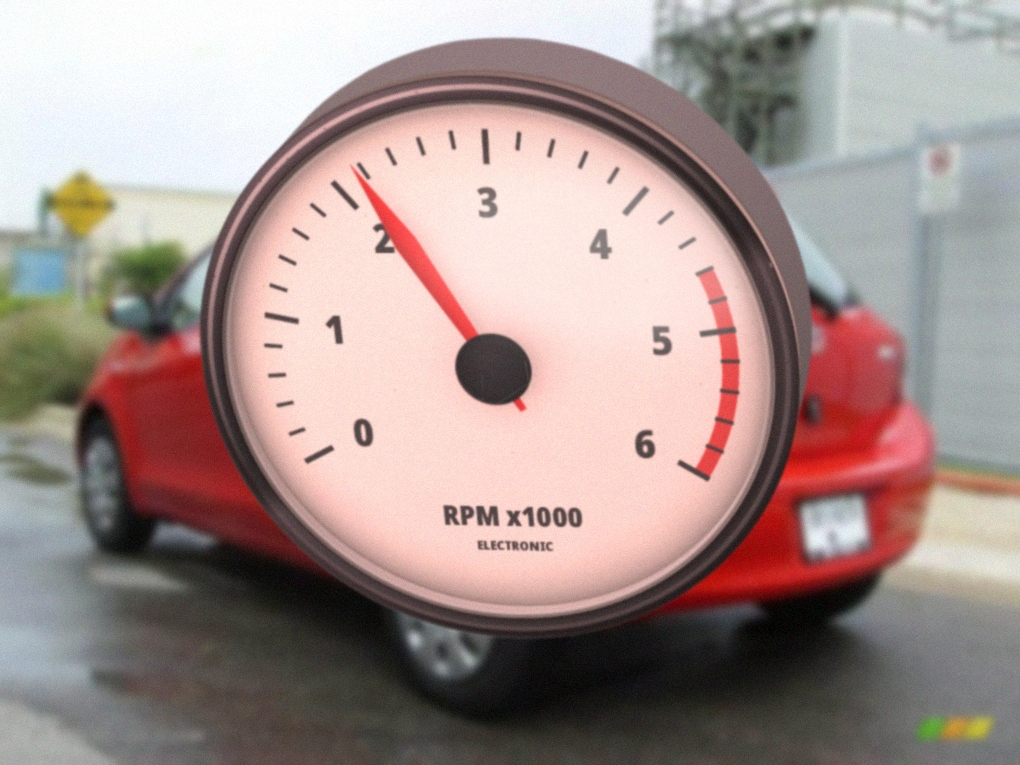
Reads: 2200 rpm
